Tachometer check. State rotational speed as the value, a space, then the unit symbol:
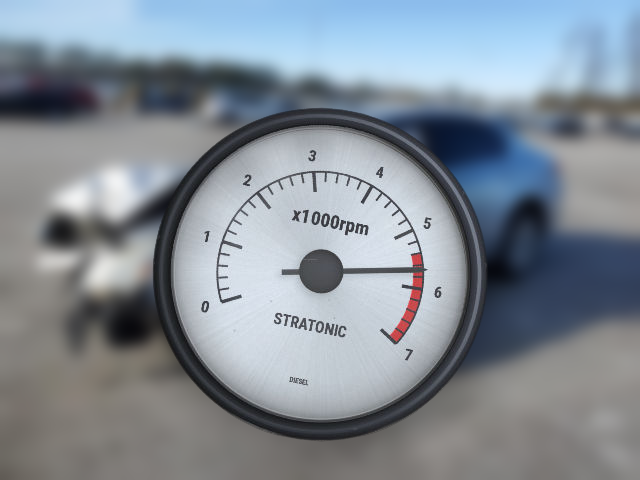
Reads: 5700 rpm
